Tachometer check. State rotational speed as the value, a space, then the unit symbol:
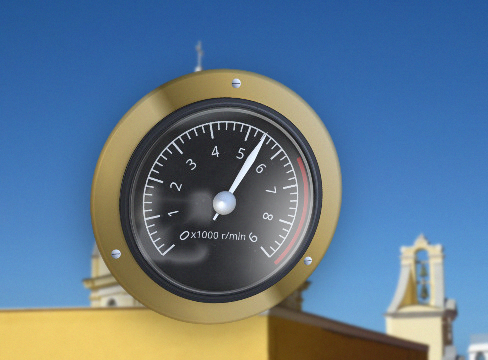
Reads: 5400 rpm
